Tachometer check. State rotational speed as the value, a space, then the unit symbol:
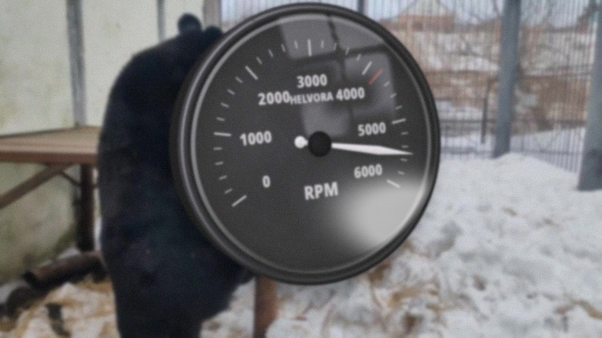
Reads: 5500 rpm
